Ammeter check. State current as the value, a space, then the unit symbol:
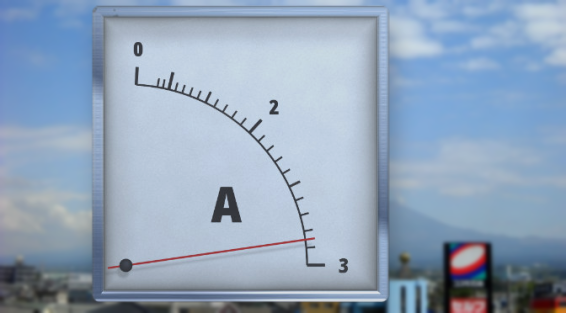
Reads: 2.85 A
